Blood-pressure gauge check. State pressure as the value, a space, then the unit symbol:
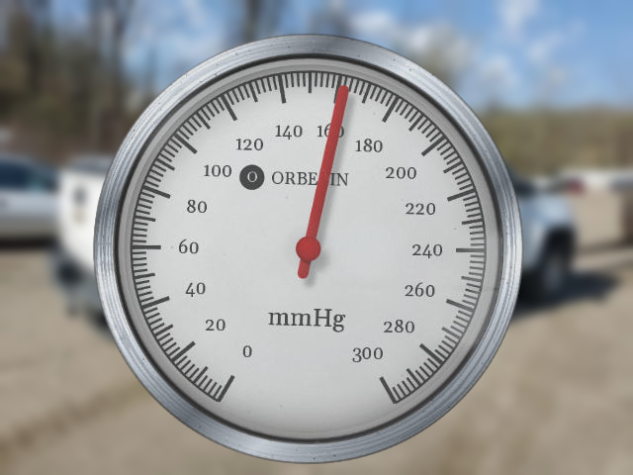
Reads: 162 mmHg
